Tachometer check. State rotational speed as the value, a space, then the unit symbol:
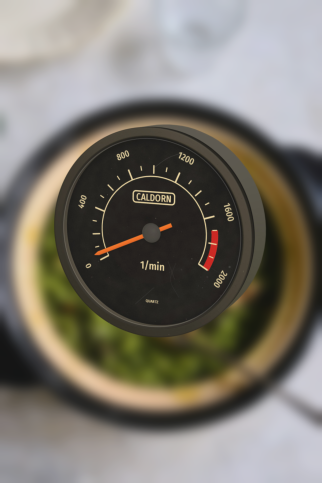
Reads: 50 rpm
